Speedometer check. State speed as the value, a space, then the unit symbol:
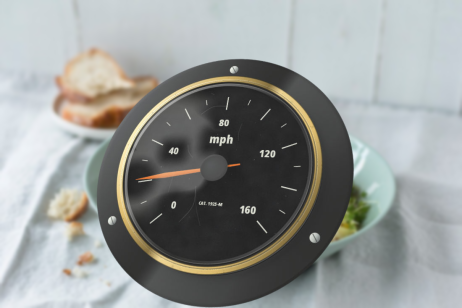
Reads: 20 mph
